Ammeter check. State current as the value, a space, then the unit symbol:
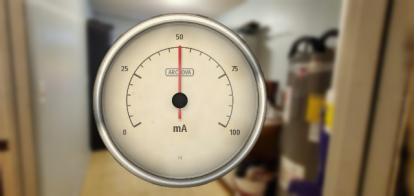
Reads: 50 mA
